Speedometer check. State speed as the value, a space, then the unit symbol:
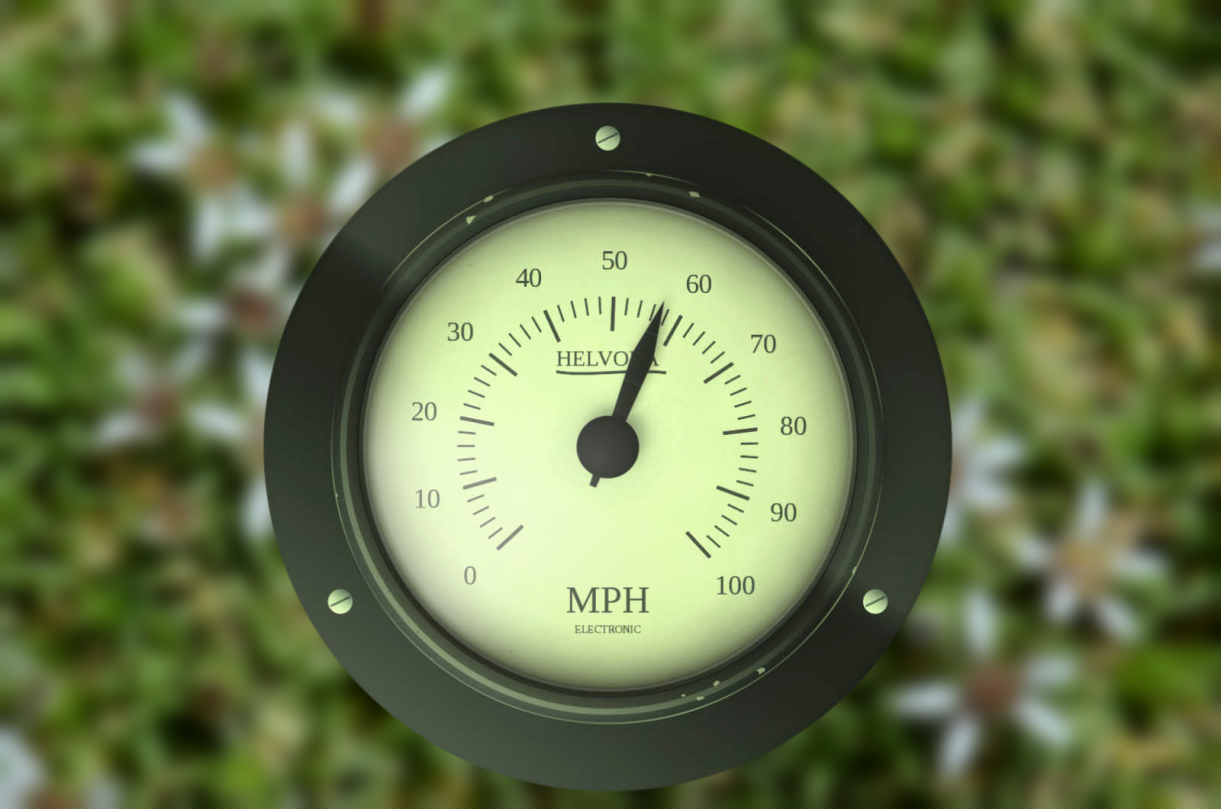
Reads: 57 mph
